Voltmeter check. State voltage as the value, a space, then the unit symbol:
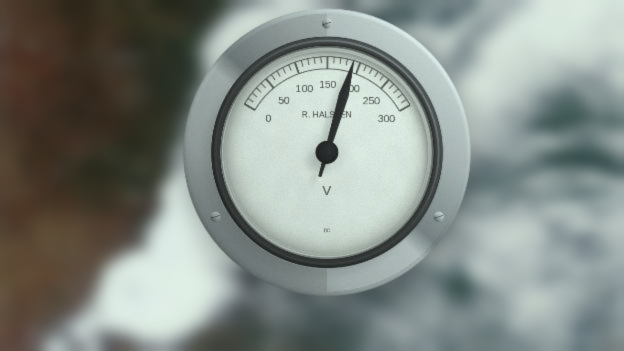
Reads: 190 V
